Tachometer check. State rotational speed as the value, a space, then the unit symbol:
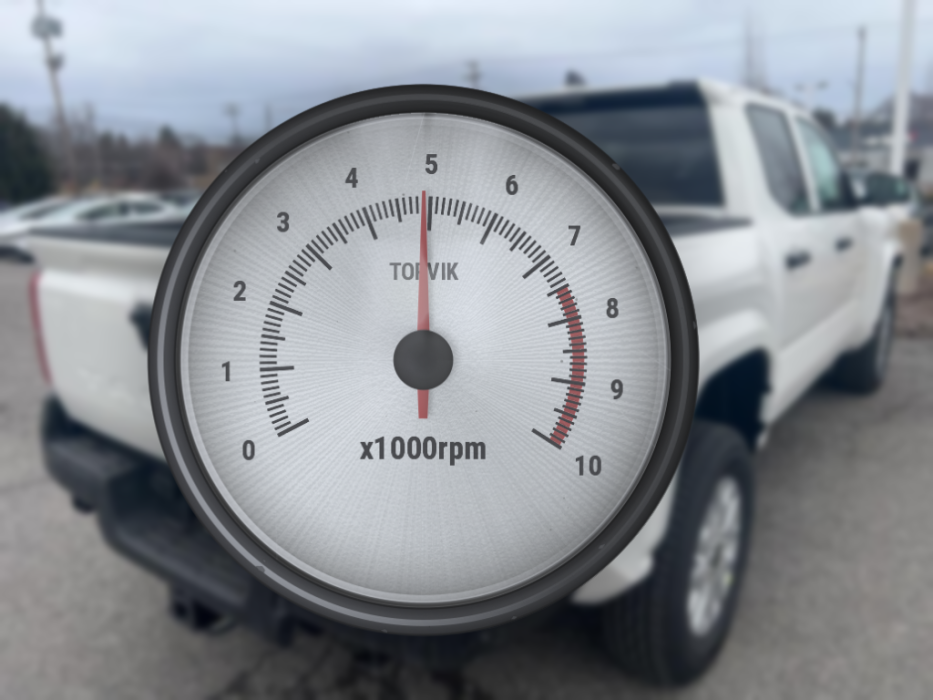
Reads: 4900 rpm
